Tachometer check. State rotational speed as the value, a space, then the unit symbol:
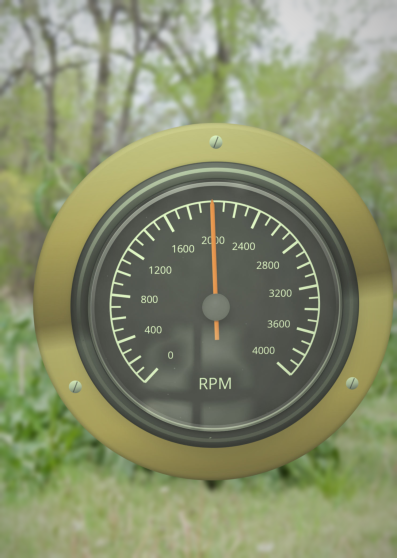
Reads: 2000 rpm
